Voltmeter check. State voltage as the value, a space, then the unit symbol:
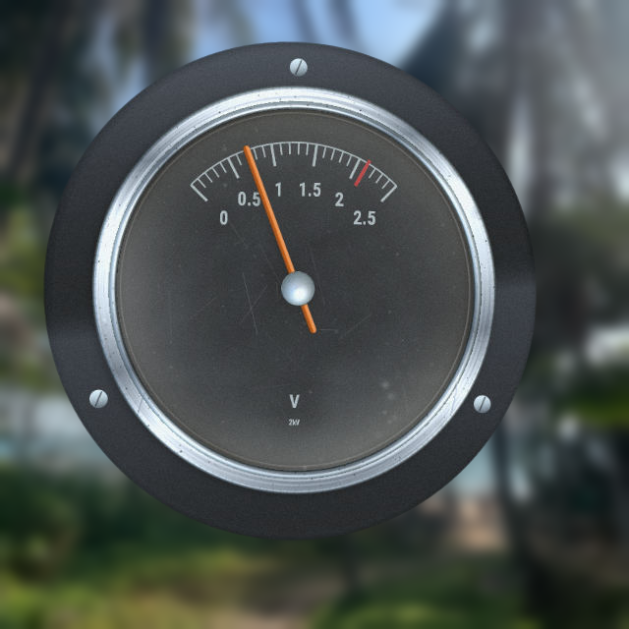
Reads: 0.7 V
